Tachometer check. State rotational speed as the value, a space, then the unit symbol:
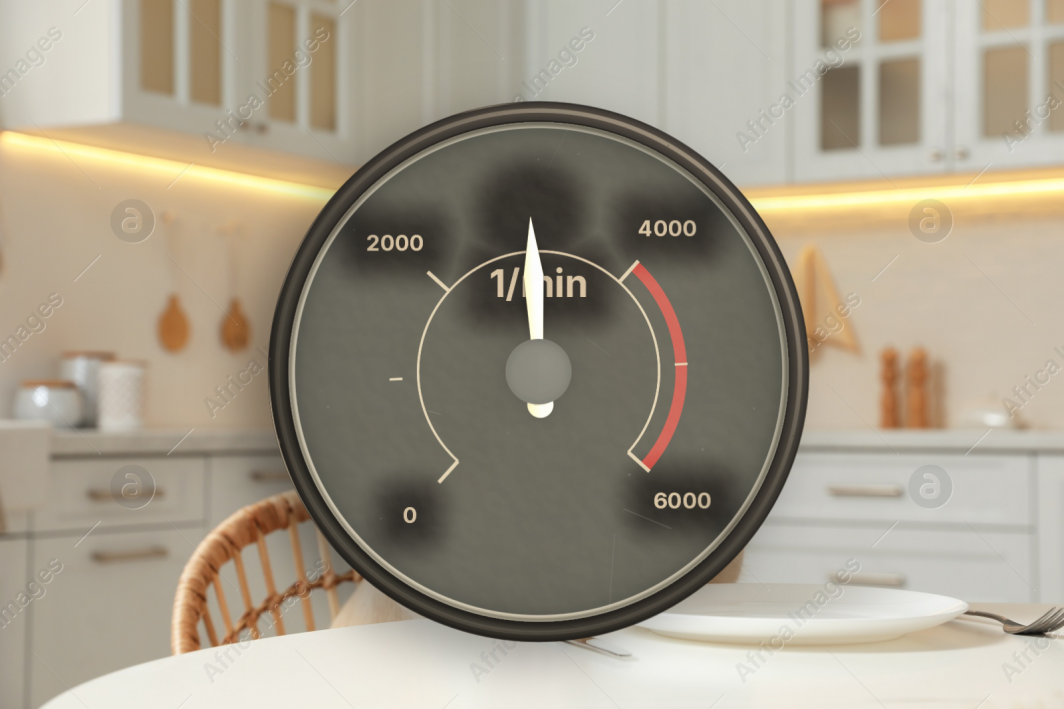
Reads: 3000 rpm
